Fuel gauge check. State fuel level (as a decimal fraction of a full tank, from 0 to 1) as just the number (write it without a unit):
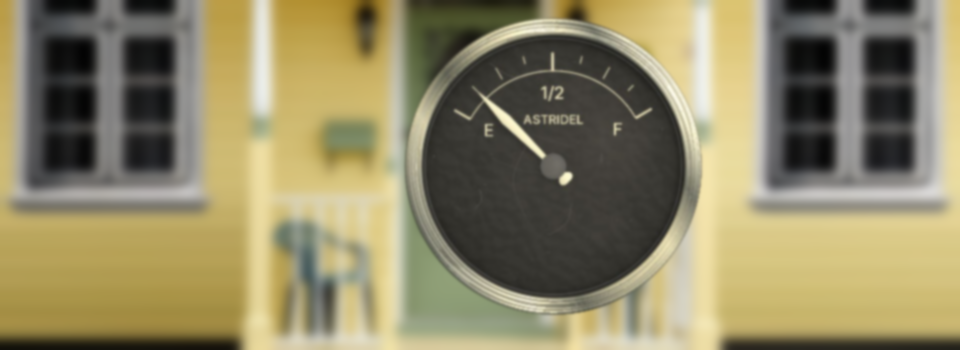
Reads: 0.125
